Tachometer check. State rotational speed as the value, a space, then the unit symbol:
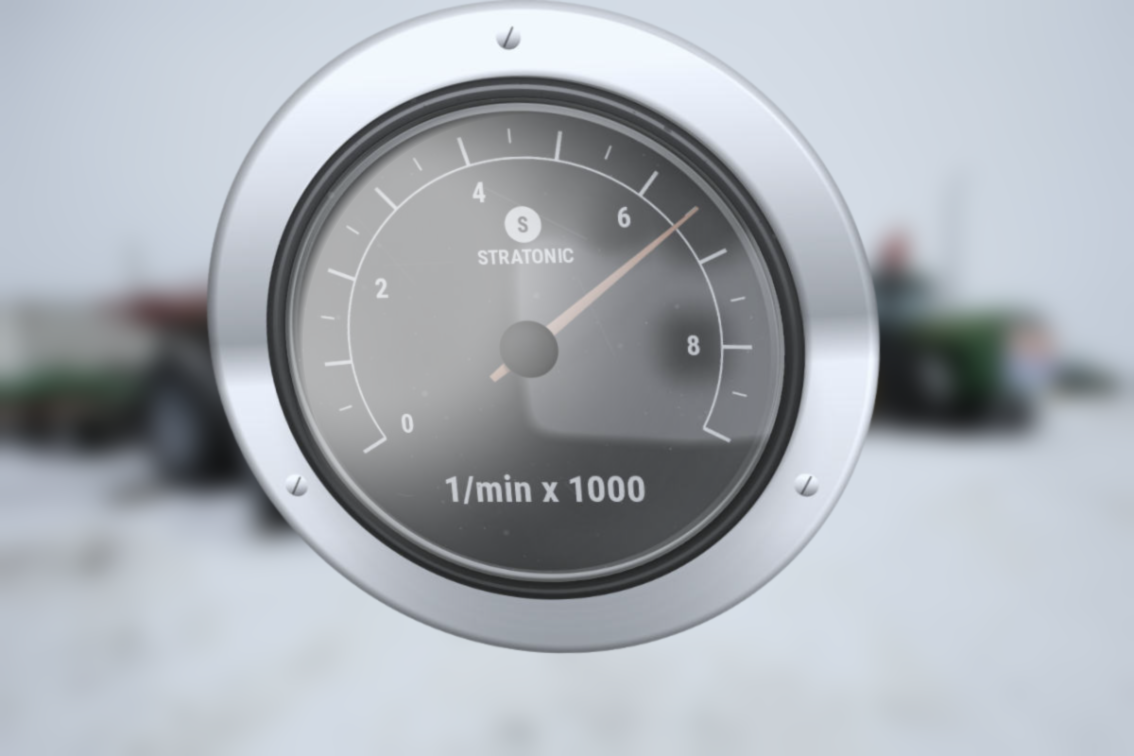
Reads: 6500 rpm
